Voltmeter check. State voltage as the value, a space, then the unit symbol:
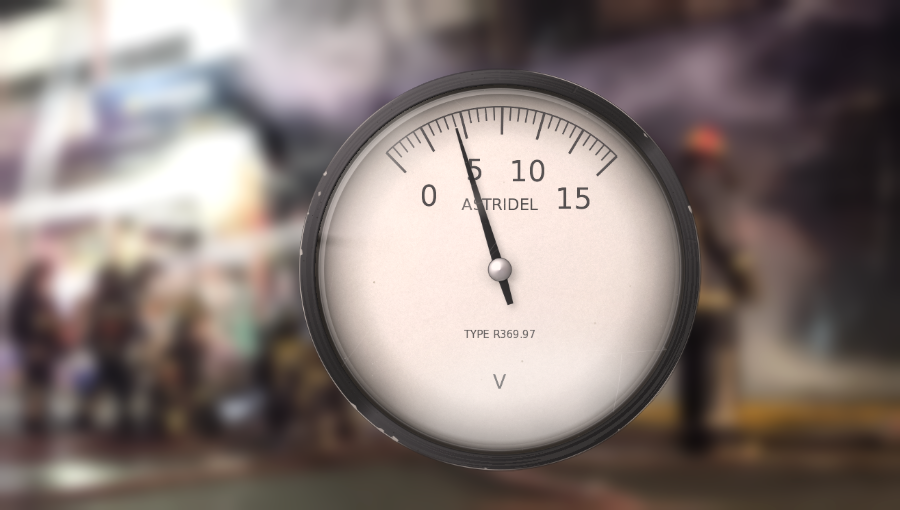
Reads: 4.5 V
